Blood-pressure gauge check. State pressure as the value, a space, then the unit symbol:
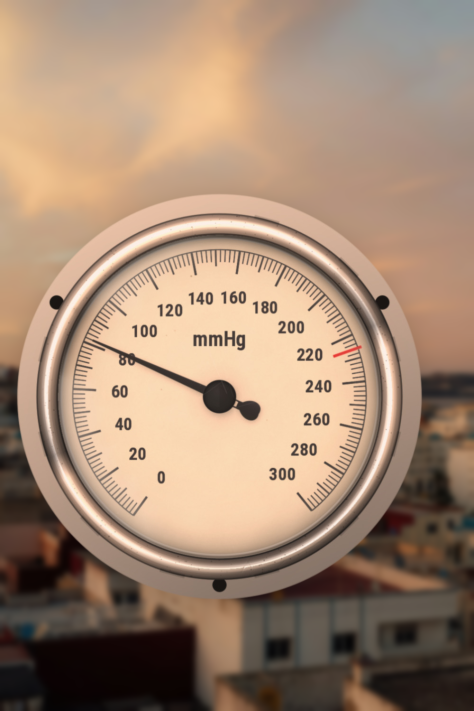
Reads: 82 mmHg
